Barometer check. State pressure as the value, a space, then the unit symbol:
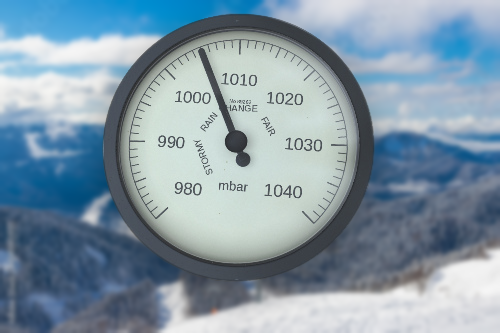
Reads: 1005 mbar
